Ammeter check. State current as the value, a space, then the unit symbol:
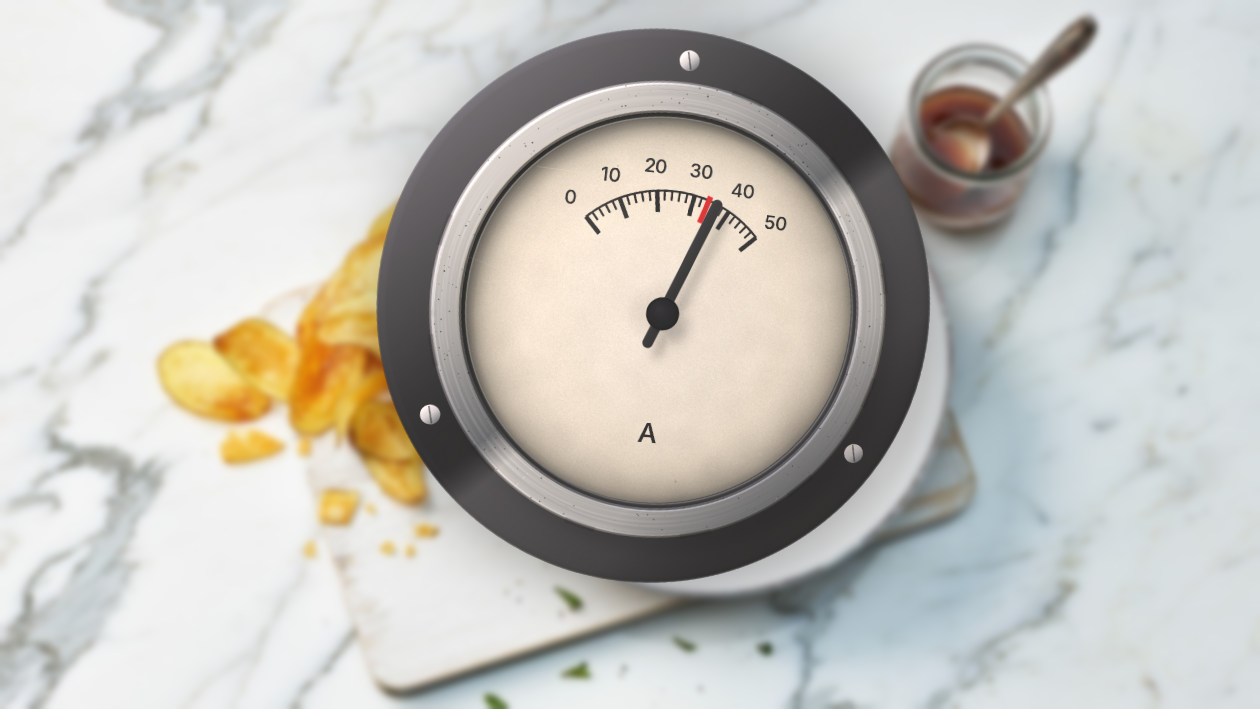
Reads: 36 A
